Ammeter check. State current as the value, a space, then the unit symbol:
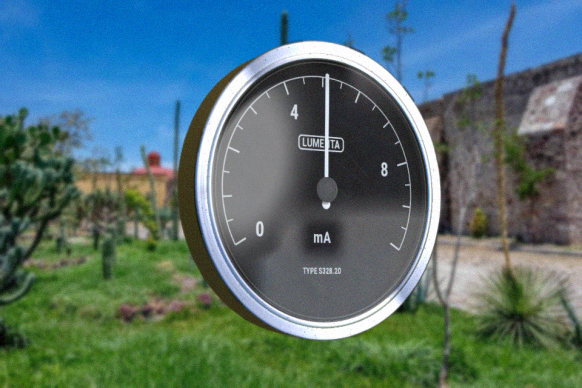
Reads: 5 mA
